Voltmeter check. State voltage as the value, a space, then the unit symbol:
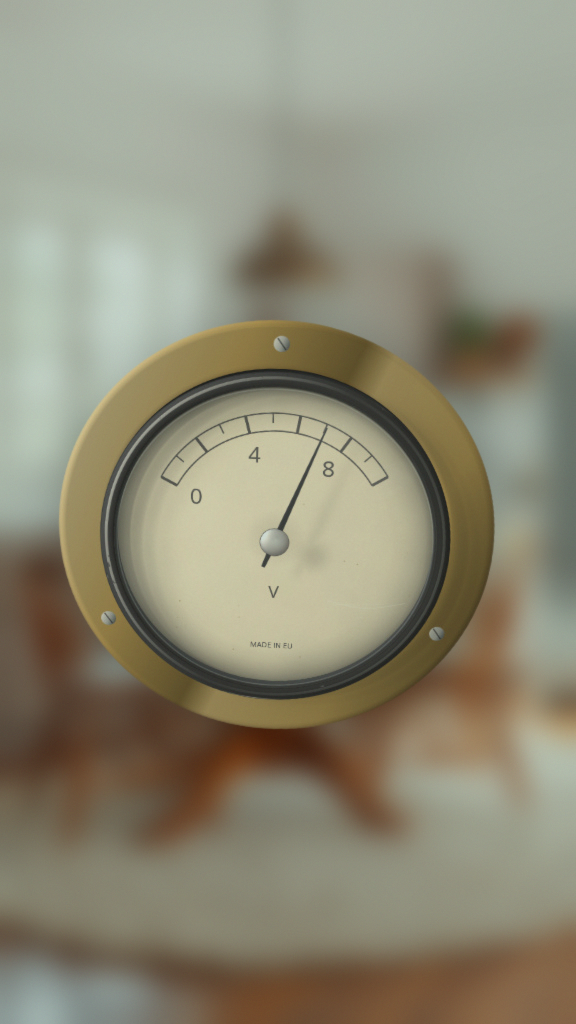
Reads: 7 V
